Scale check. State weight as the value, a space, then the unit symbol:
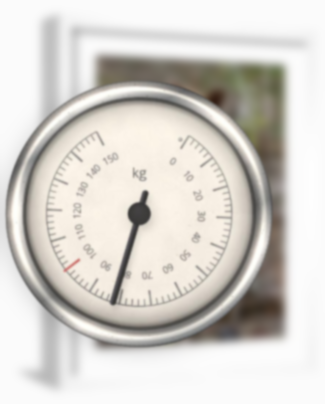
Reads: 82 kg
